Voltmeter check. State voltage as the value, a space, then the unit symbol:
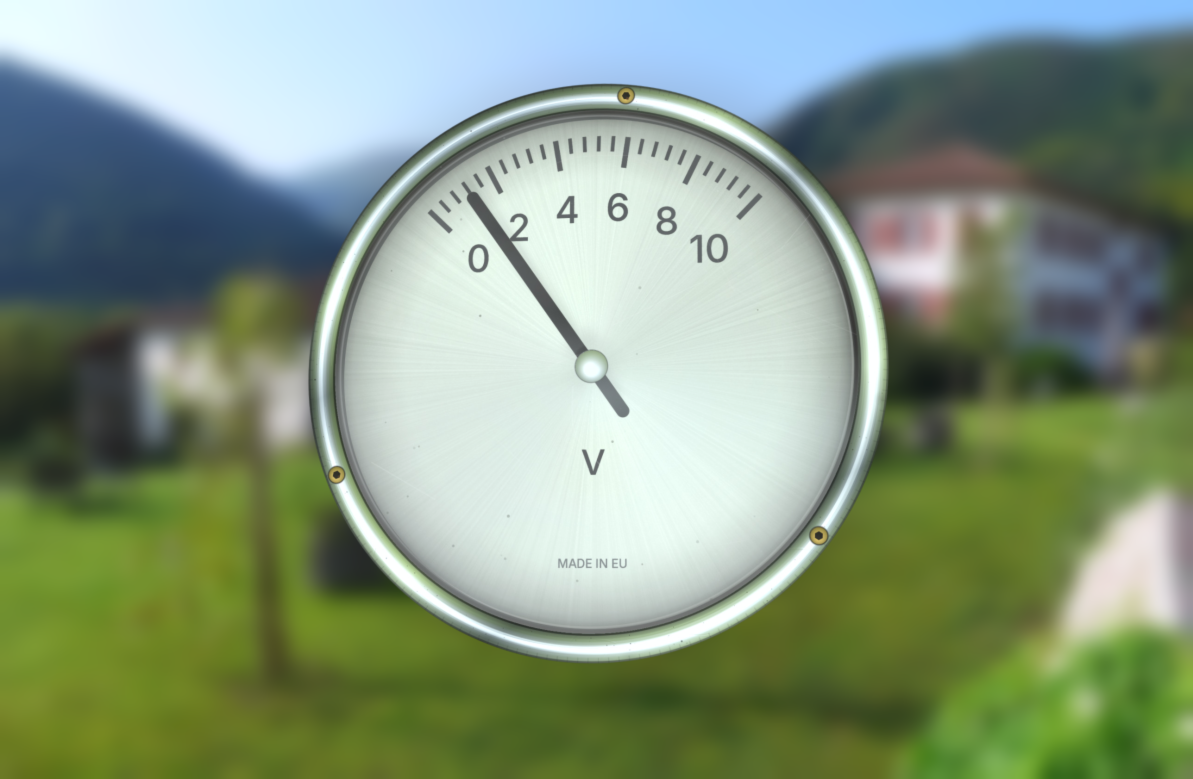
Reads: 1.2 V
